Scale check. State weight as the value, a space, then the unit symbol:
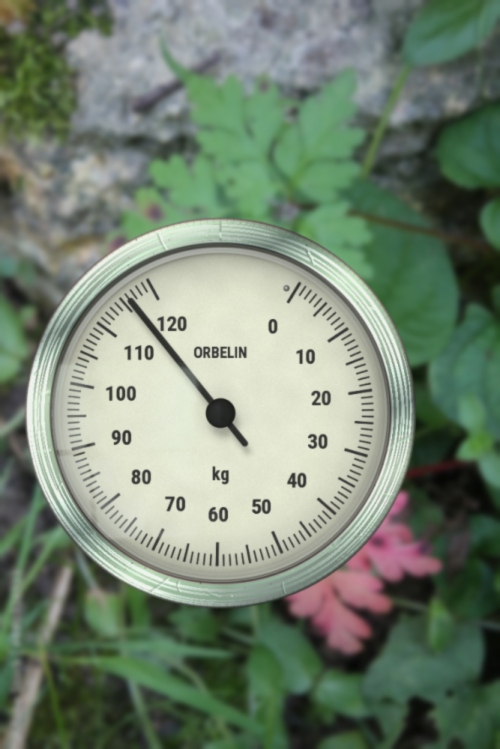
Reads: 116 kg
